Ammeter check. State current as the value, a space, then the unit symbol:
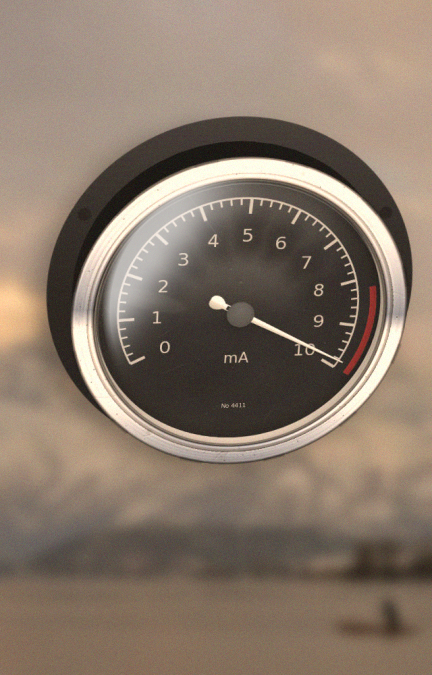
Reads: 9.8 mA
